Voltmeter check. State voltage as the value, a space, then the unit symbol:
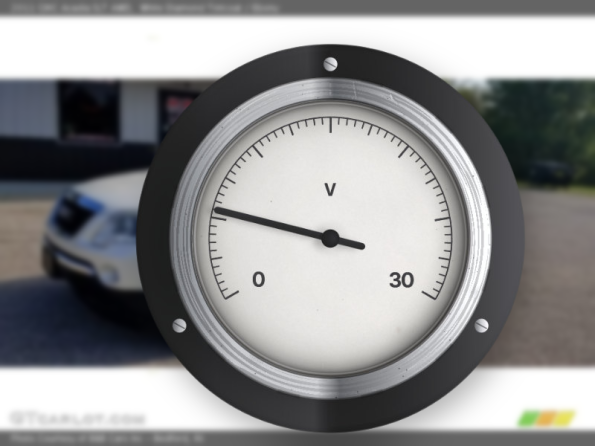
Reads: 5.5 V
